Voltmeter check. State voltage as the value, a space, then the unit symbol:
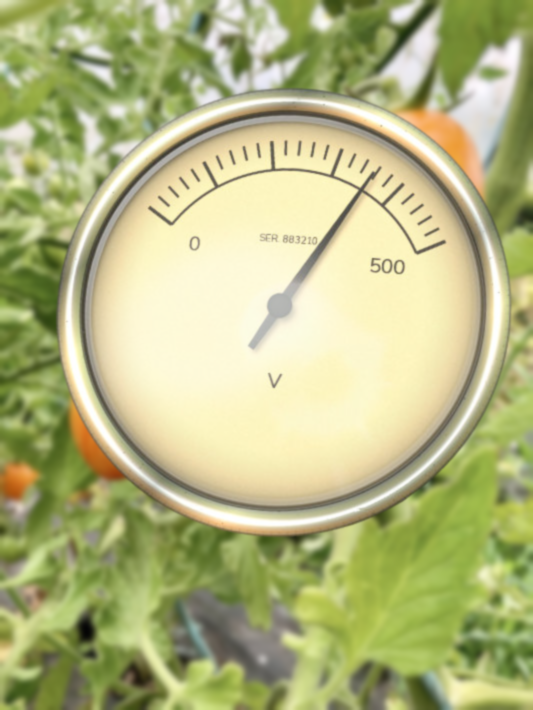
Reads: 360 V
